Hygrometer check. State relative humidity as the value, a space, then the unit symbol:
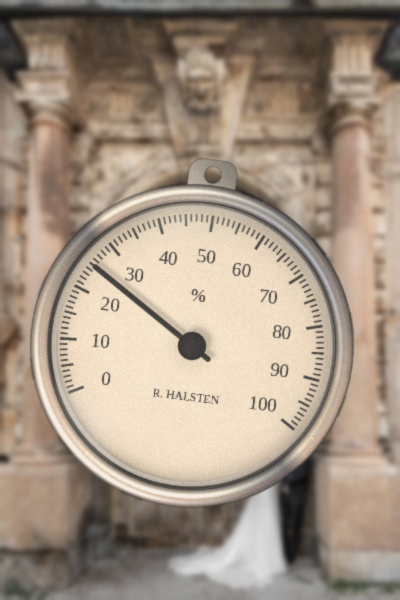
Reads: 25 %
